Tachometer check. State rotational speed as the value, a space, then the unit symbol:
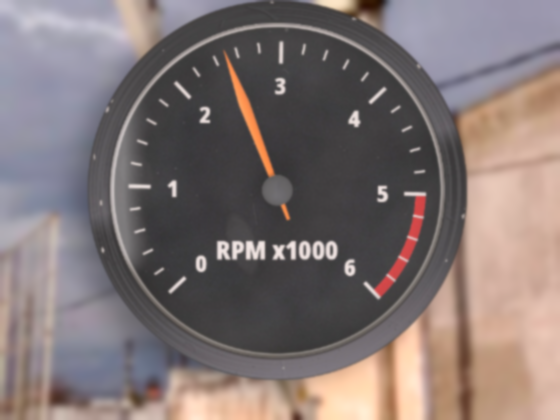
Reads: 2500 rpm
